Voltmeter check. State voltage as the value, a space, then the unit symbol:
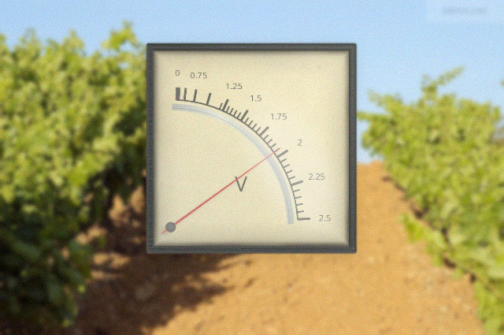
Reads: 1.95 V
